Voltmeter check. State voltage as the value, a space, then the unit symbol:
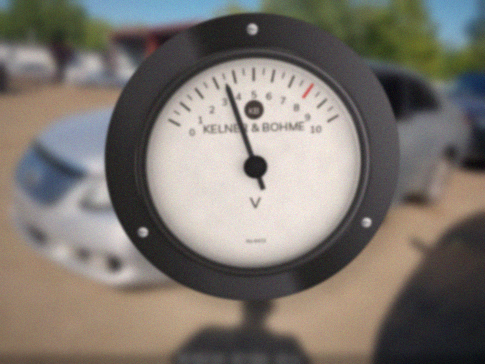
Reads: 3.5 V
